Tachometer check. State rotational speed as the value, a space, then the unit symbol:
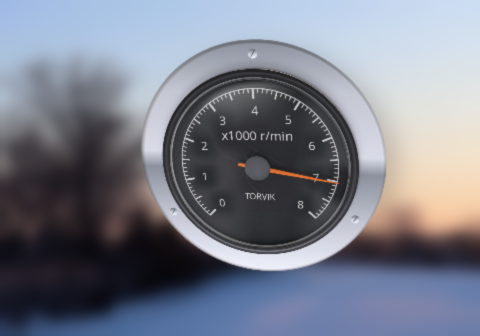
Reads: 7000 rpm
